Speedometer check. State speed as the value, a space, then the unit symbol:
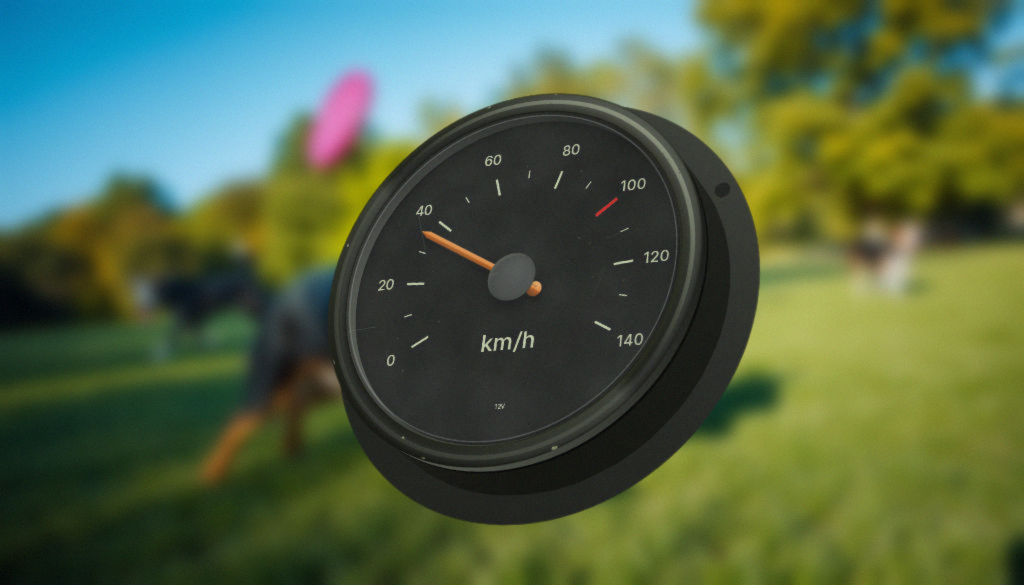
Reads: 35 km/h
